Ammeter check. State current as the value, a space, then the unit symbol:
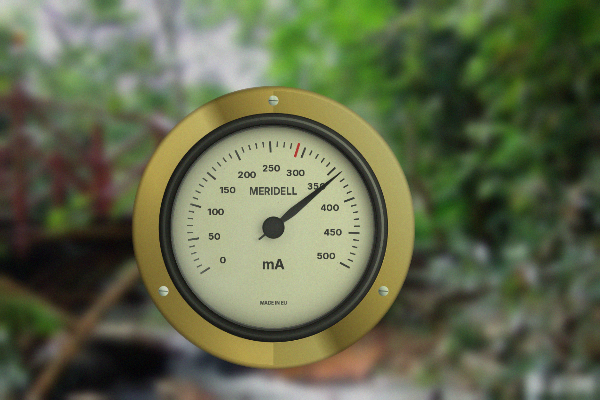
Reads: 360 mA
